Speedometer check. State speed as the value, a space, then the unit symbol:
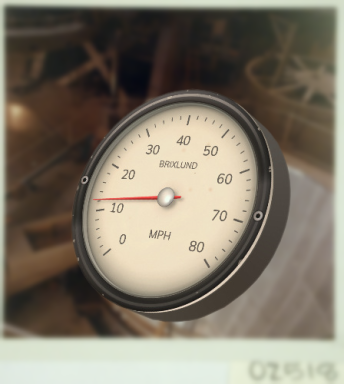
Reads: 12 mph
